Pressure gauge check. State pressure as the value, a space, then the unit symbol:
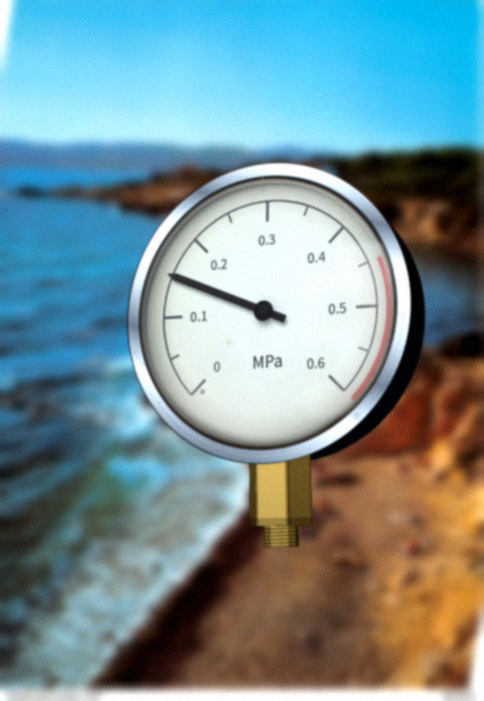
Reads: 0.15 MPa
